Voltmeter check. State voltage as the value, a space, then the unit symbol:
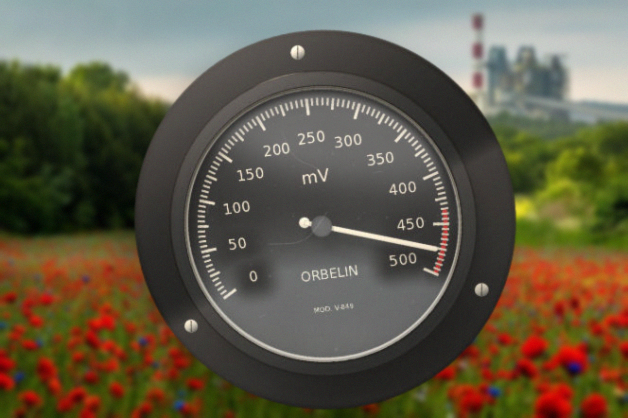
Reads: 475 mV
